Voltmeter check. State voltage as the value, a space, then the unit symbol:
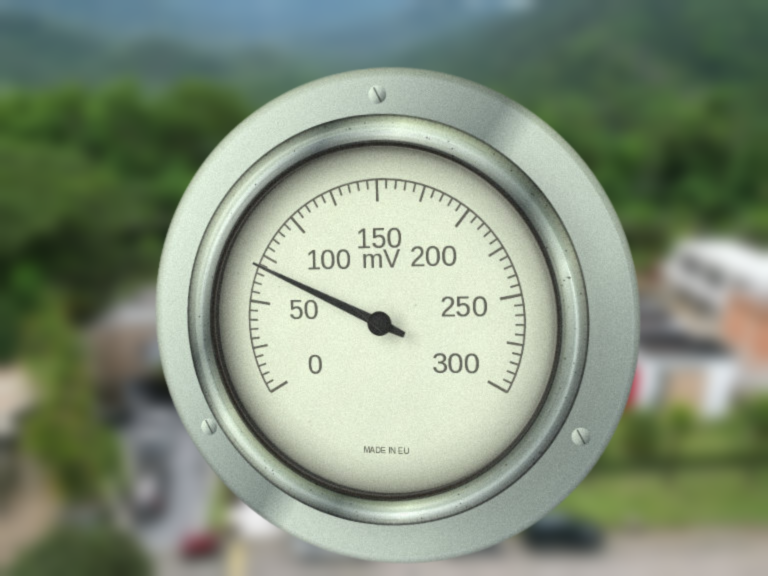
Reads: 70 mV
